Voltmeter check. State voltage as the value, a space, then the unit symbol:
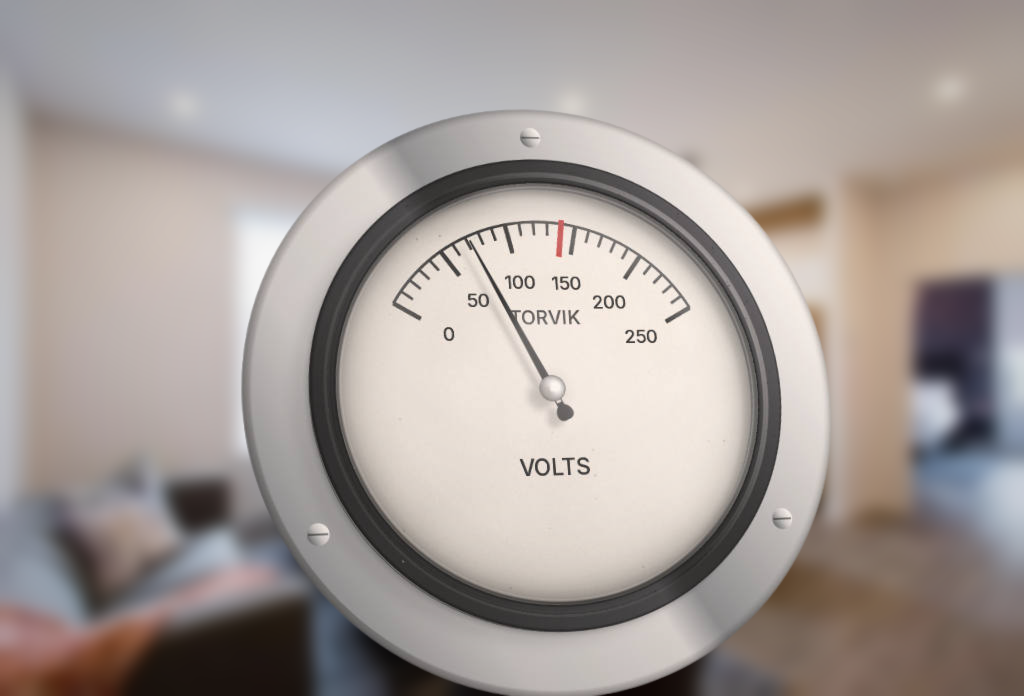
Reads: 70 V
